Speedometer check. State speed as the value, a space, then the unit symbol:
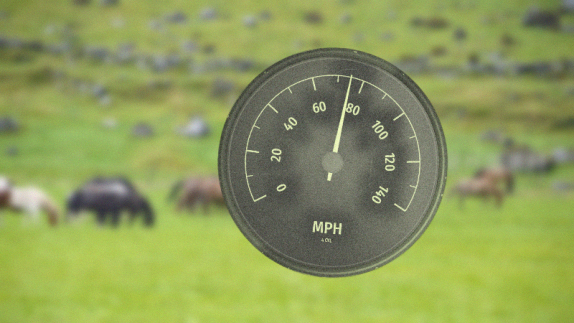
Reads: 75 mph
